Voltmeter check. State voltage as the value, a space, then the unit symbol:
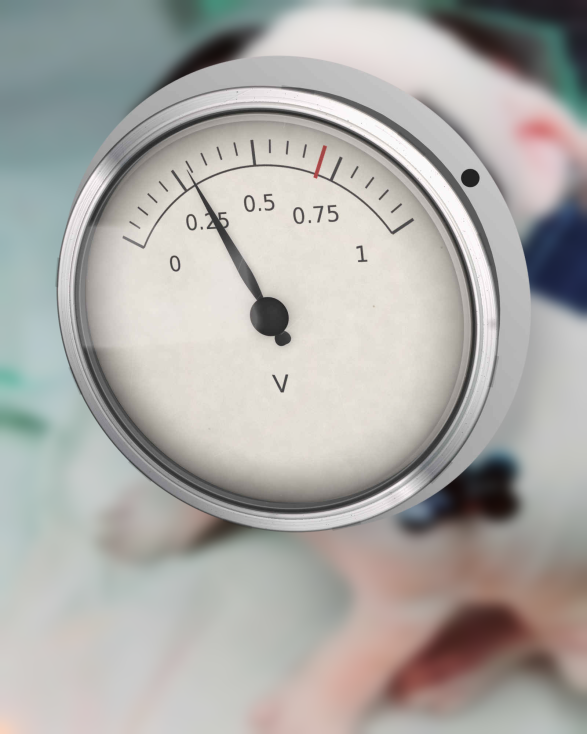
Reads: 0.3 V
